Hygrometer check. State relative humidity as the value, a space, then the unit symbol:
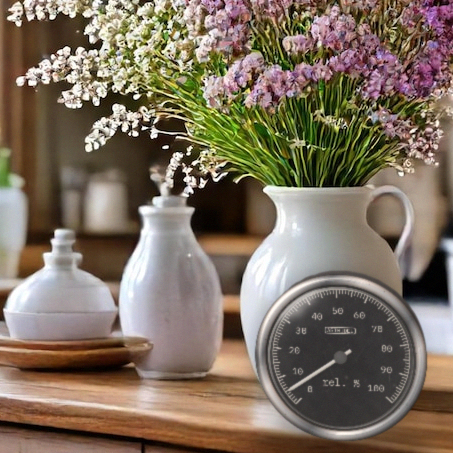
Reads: 5 %
